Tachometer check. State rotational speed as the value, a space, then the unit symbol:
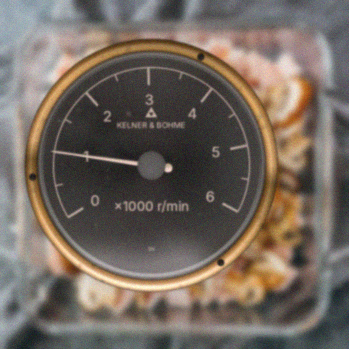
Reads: 1000 rpm
